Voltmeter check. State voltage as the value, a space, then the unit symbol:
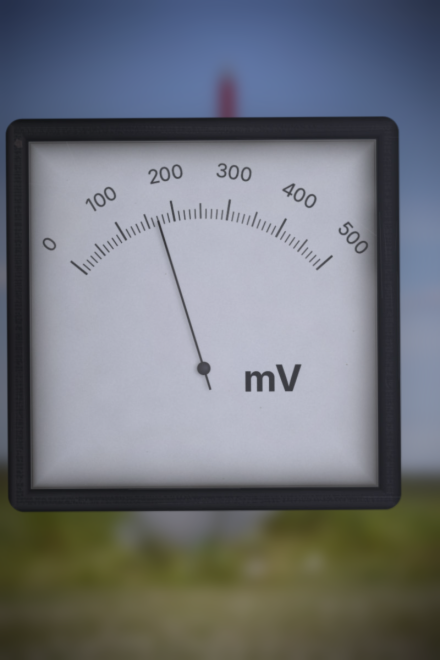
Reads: 170 mV
